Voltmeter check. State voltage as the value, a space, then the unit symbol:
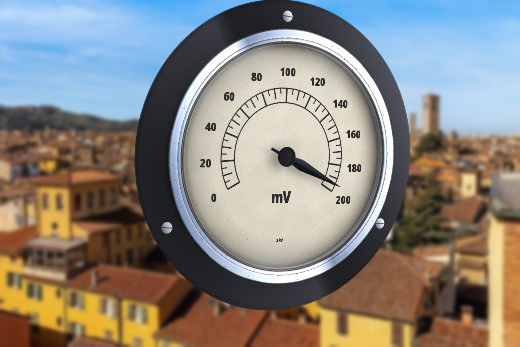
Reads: 195 mV
